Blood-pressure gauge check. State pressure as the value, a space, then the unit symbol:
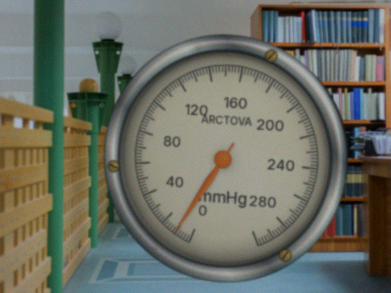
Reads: 10 mmHg
